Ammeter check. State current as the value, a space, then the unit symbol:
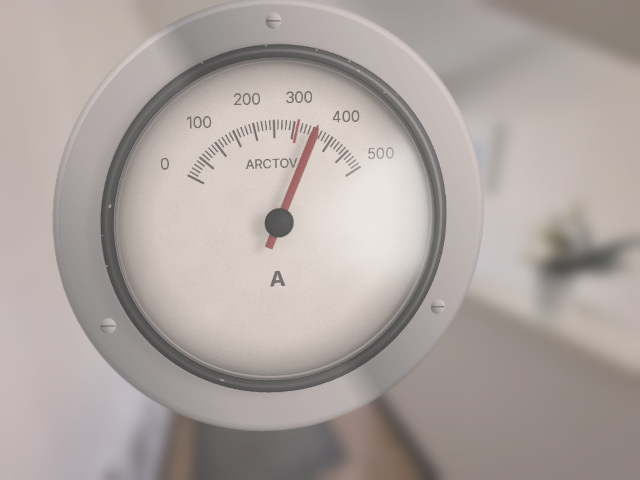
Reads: 350 A
